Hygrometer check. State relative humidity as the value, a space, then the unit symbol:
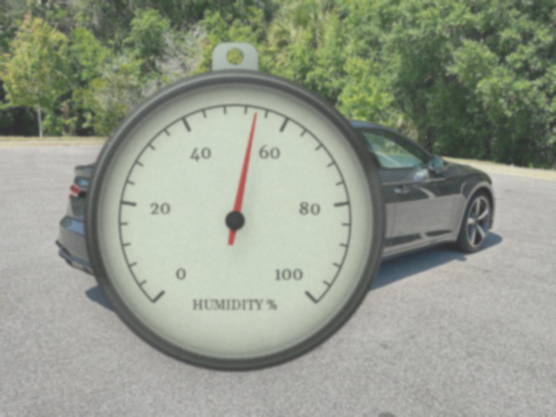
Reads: 54 %
